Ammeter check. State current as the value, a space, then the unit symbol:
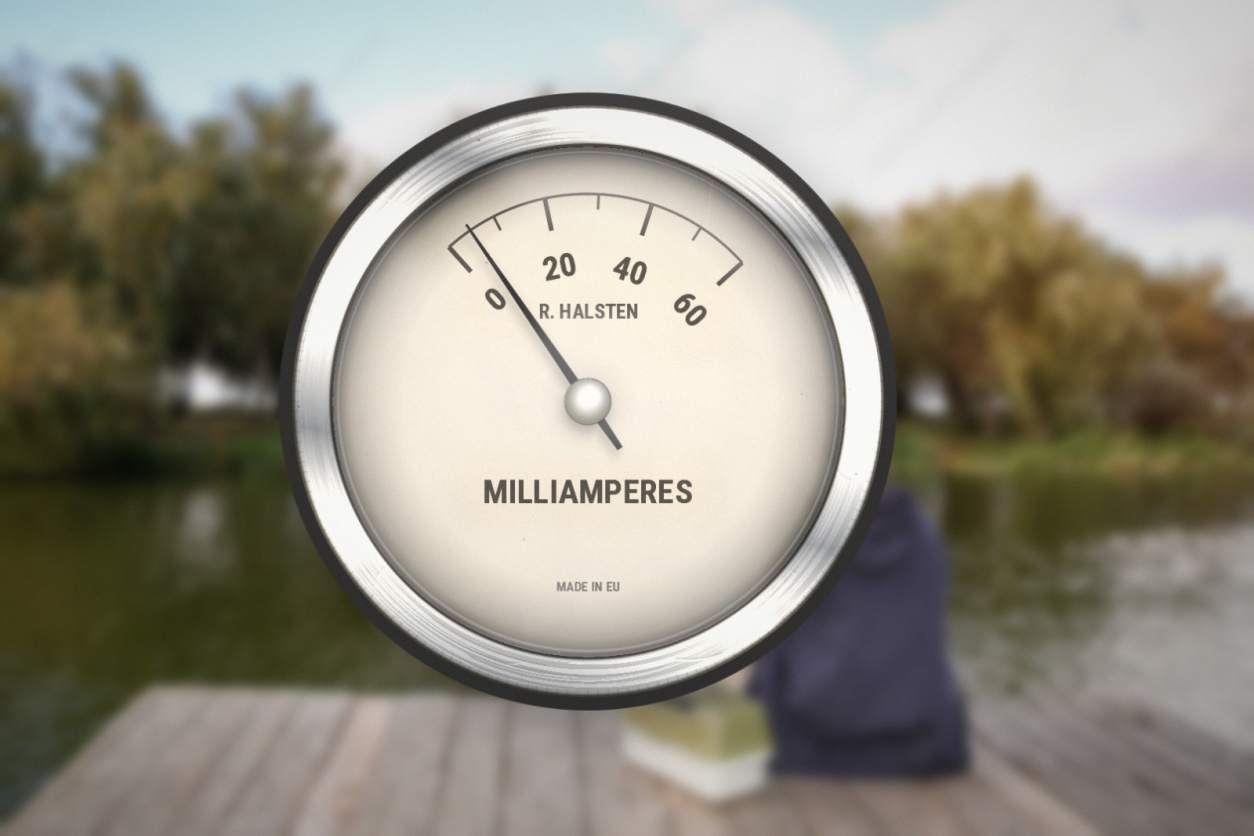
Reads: 5 mA
